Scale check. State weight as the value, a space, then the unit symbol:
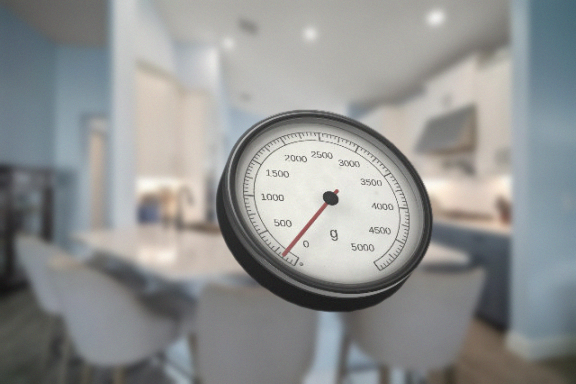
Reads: 150 g
